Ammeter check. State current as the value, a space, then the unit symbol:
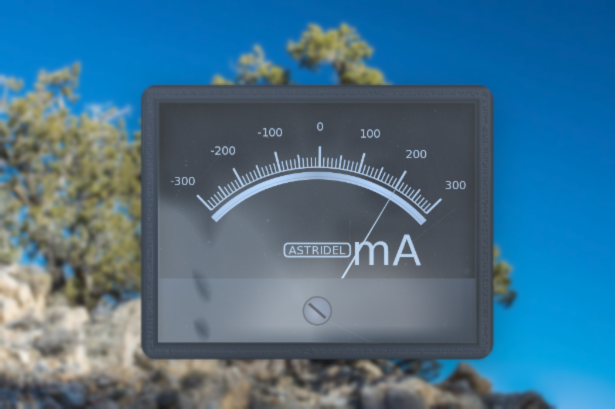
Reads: 200 mA
